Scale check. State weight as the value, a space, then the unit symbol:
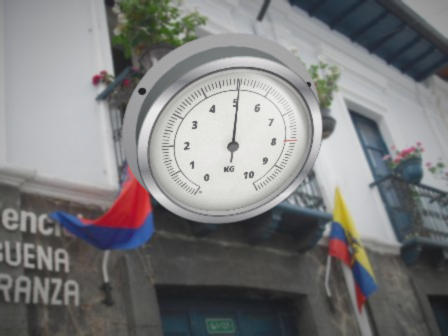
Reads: 5 kg
